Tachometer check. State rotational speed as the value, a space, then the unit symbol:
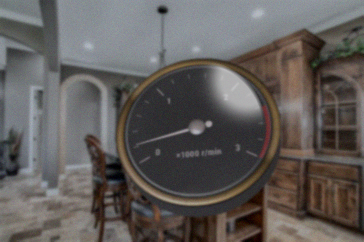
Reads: 200 rpm
